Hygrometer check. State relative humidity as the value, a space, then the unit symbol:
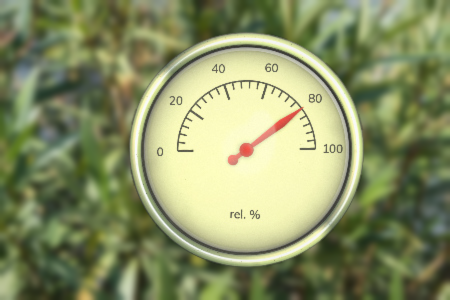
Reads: 80 %
